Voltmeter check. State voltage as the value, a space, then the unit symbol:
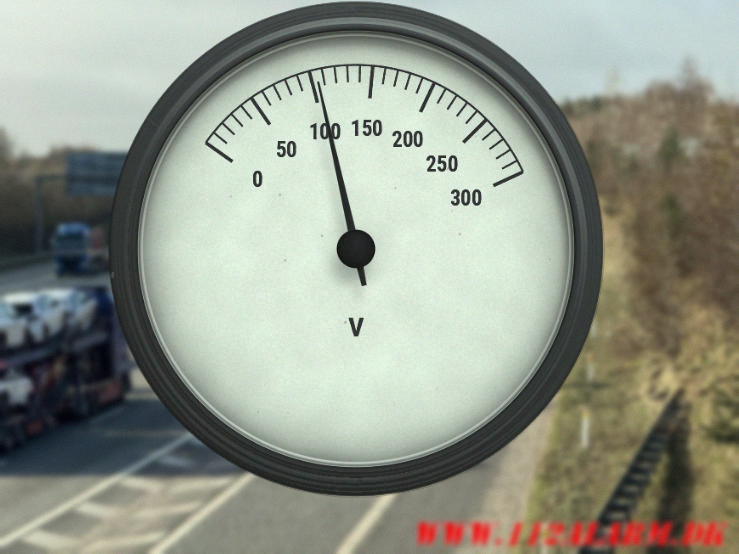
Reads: 105 V
